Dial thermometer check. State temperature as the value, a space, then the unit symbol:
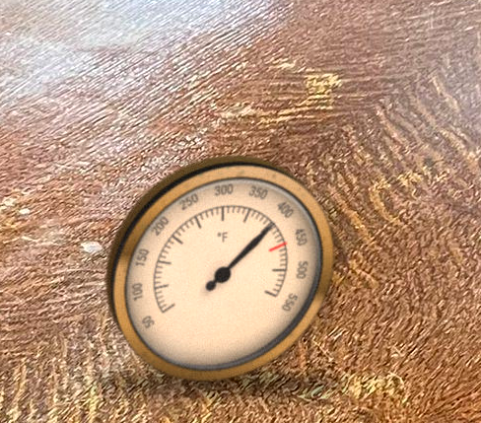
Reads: 400 °F
